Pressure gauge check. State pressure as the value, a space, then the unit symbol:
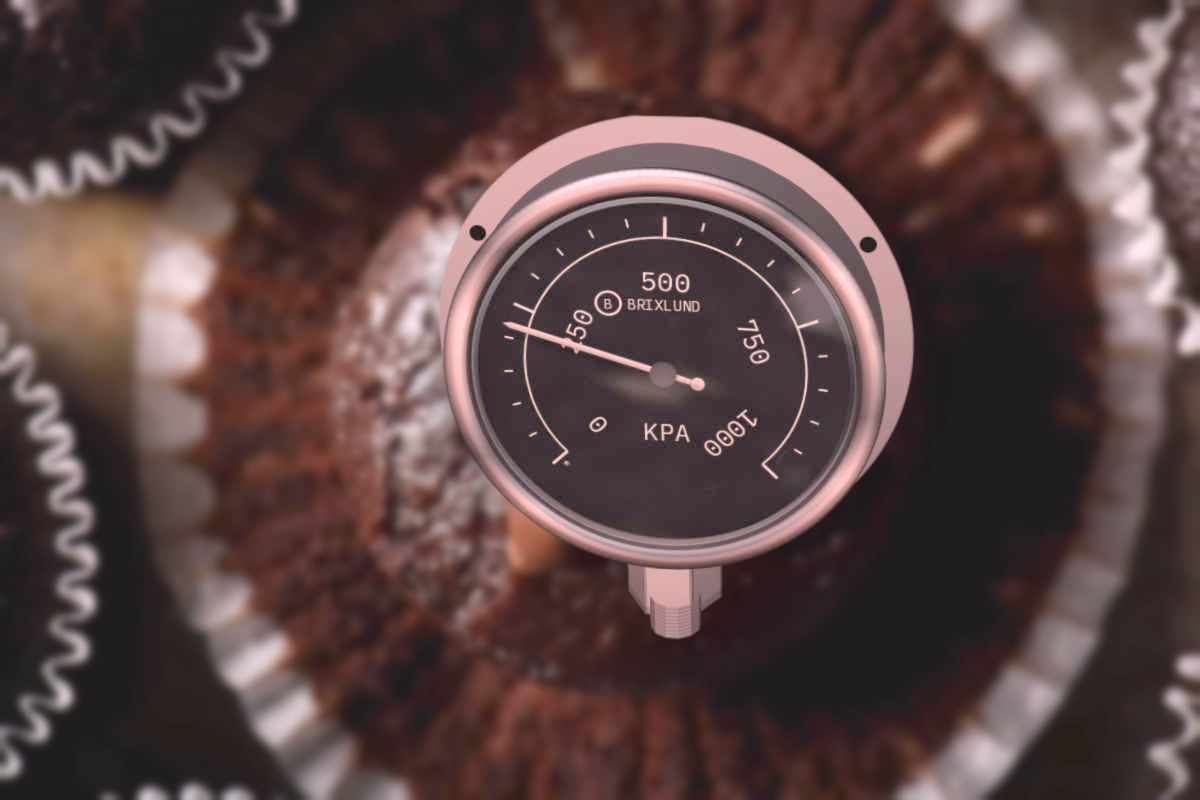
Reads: 225 kPa
